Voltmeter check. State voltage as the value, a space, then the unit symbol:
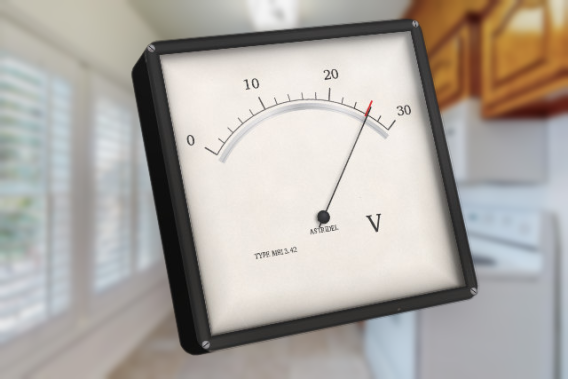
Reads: 26 V
